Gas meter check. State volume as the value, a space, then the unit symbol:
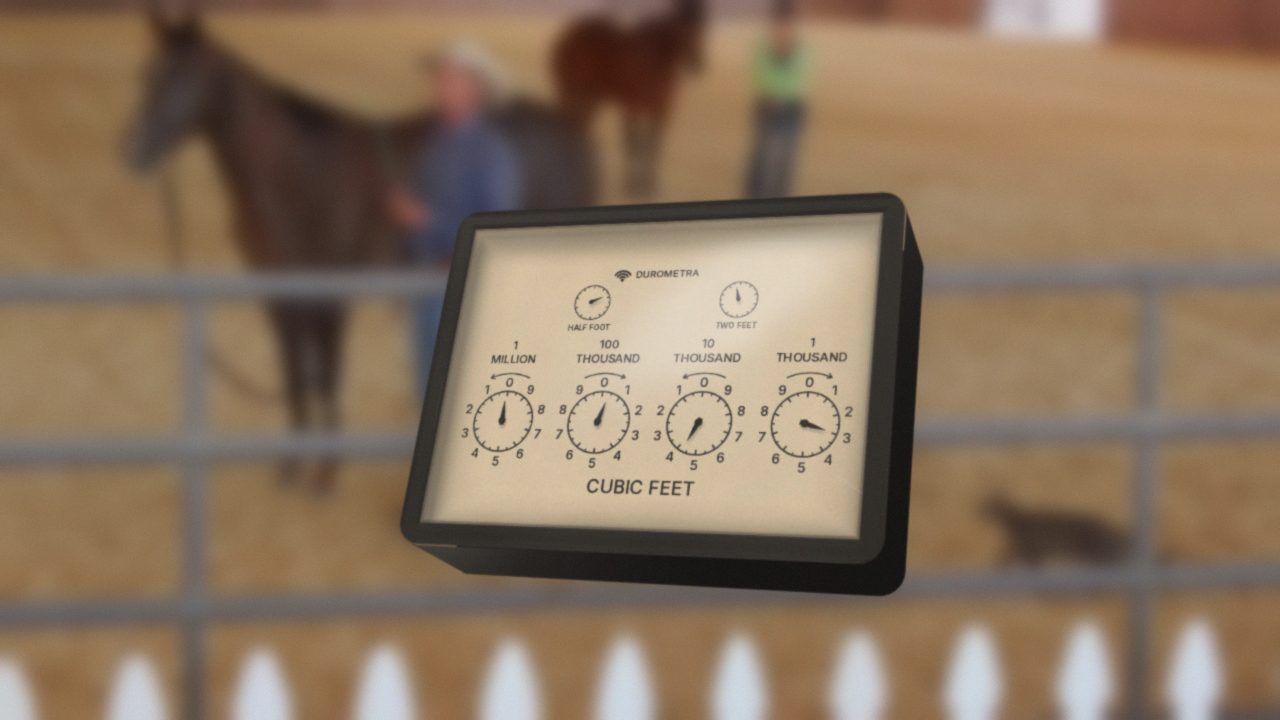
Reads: 4300 ft³
